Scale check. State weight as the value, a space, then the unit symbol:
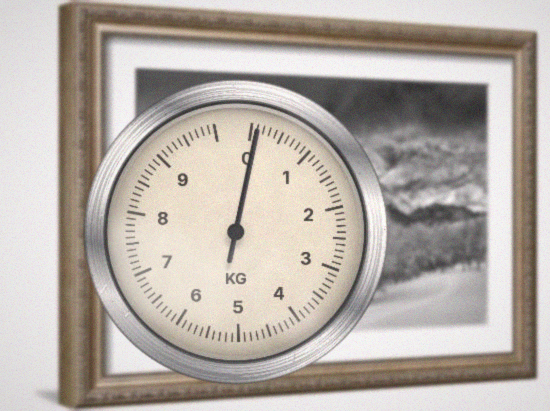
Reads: 0.1 kg
